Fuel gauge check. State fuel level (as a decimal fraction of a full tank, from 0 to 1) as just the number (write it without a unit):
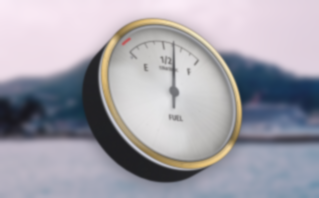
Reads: 0.625
